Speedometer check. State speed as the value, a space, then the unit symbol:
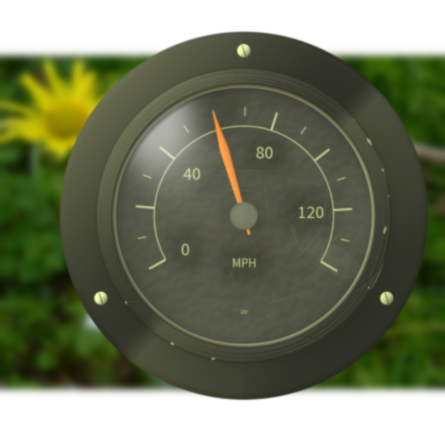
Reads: 60 mph
